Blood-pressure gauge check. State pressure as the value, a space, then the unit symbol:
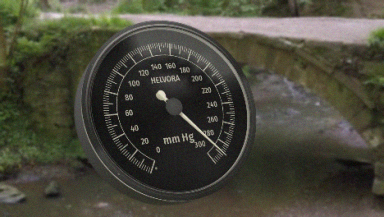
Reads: 290 mmHg
